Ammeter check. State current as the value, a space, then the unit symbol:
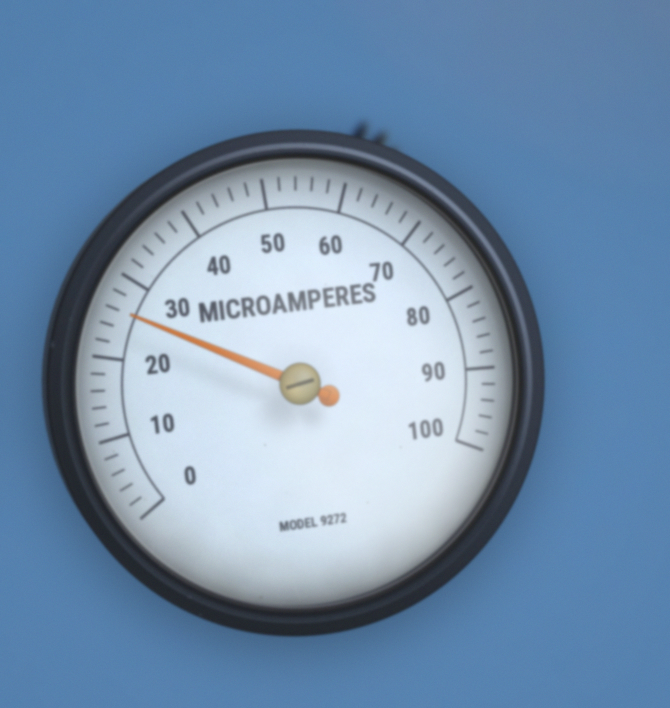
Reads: 26 µA
